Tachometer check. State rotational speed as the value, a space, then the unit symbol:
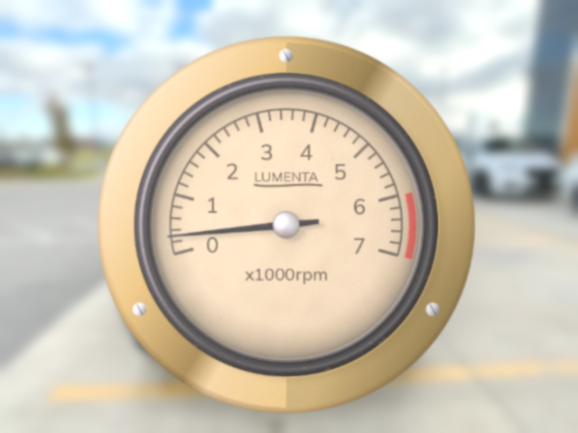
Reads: 300 rpm
